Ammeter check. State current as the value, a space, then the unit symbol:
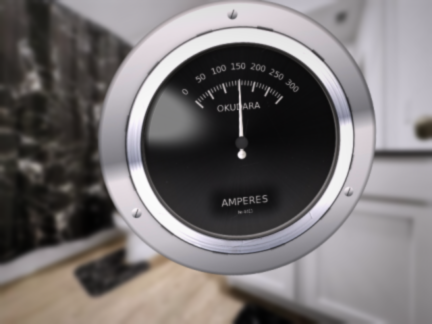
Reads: 150 A
